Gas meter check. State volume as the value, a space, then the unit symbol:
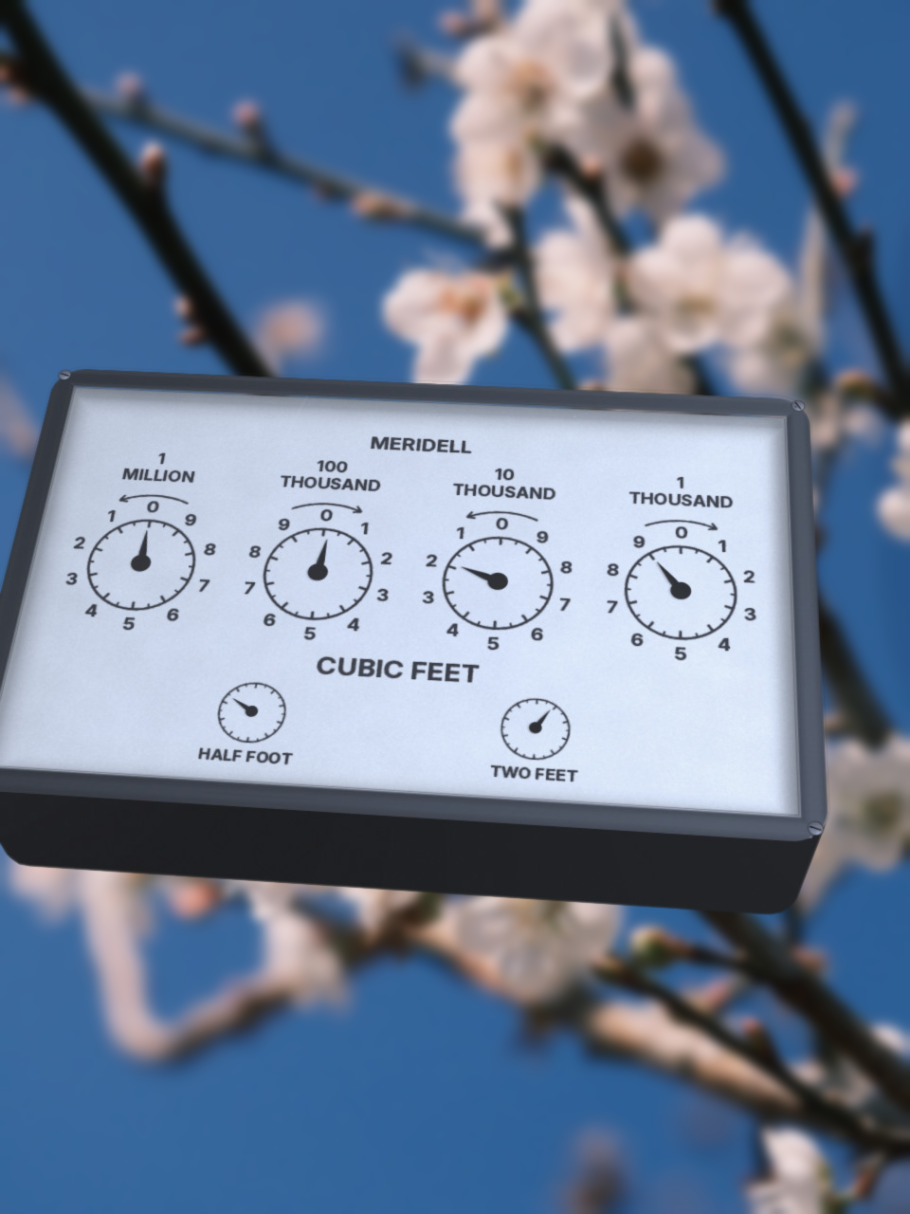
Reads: 1900 ft³
